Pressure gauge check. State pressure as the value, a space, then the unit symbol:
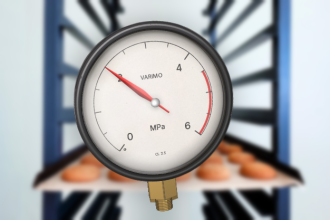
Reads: 2 MPa
